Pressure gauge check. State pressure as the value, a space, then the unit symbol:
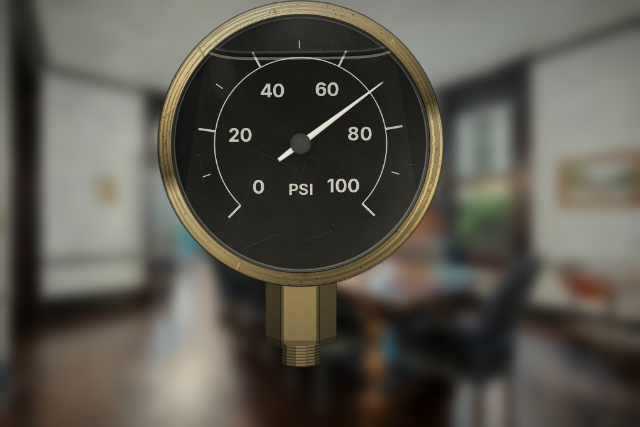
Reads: 70 psi
